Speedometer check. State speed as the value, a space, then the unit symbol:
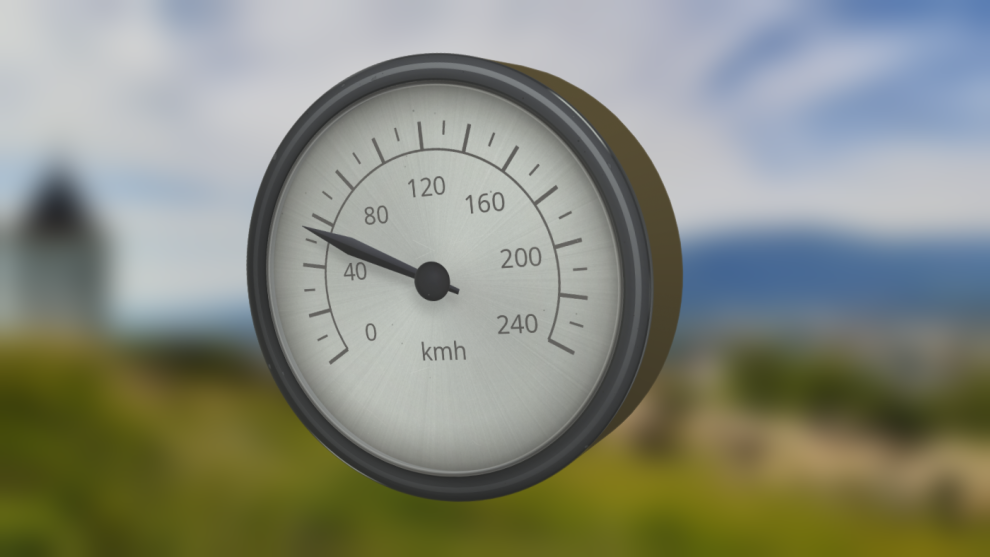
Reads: 55 km/h
